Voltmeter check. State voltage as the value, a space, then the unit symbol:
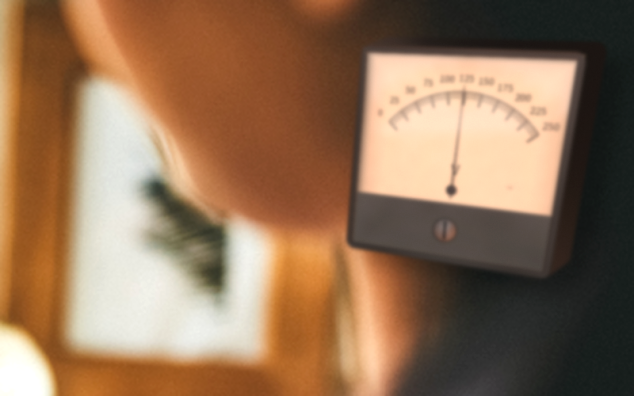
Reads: 125 V
